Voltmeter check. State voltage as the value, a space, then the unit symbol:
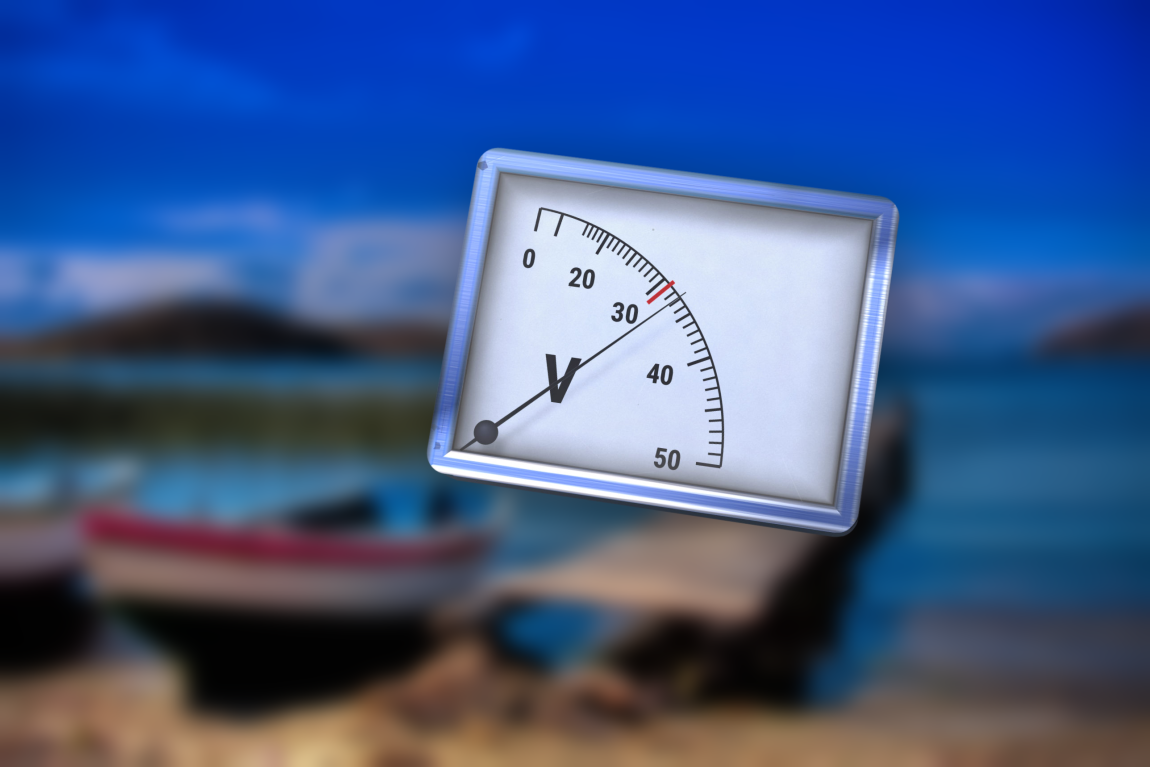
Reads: 33 V
